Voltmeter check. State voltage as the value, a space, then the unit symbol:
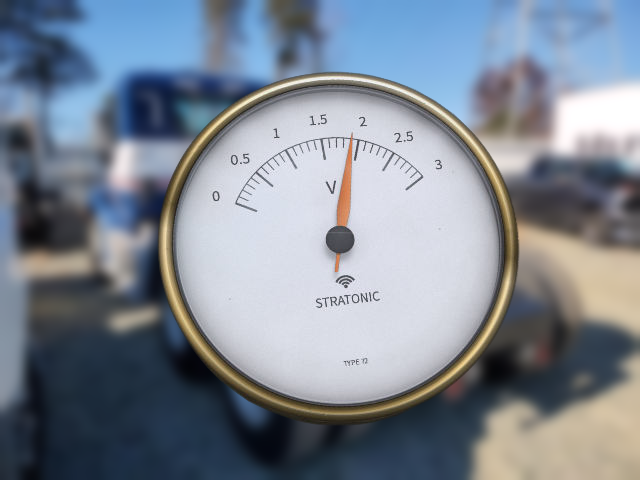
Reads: 1.9 V
